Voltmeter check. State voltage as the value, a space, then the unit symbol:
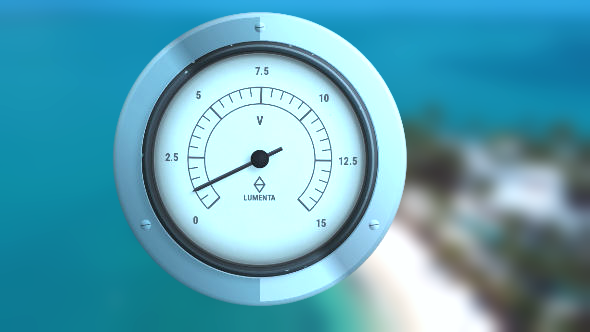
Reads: 1 V
